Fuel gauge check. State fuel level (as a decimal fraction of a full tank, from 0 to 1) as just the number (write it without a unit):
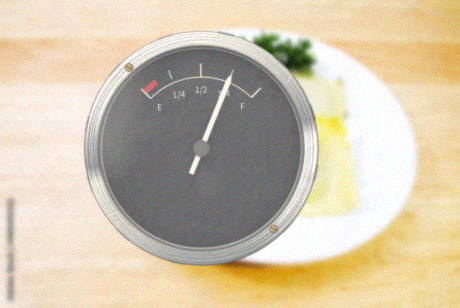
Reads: 0.75
